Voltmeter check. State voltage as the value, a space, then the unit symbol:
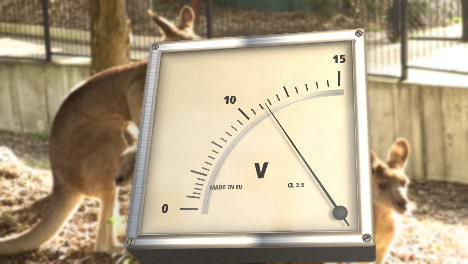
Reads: 11.25 V
